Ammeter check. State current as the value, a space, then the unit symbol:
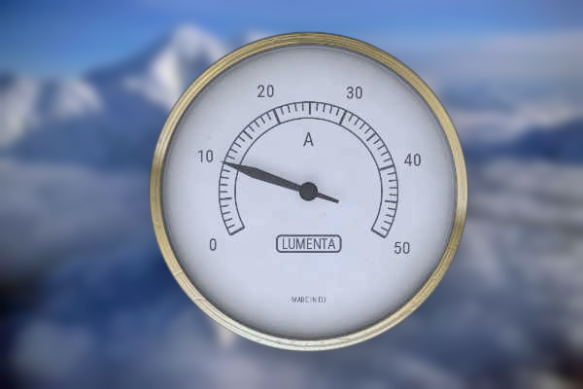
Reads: 10 A
